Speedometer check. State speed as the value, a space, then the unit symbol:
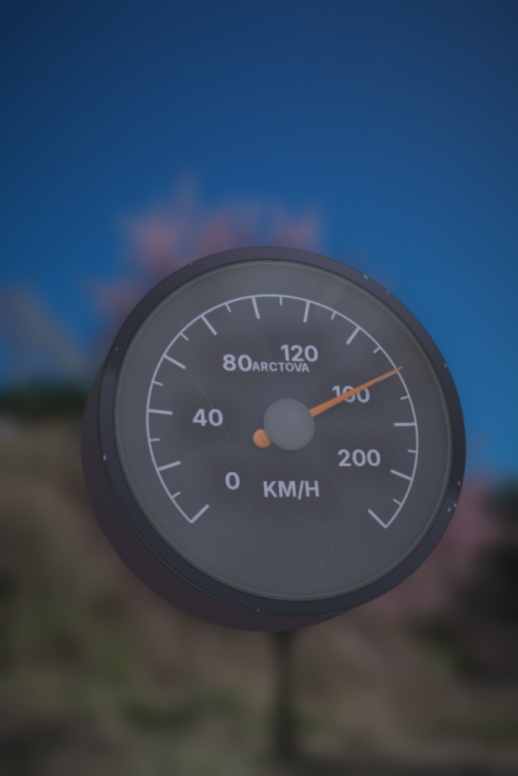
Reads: 160 km/h
